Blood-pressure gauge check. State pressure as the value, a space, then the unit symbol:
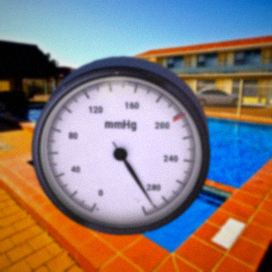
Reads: 290 mmHg
